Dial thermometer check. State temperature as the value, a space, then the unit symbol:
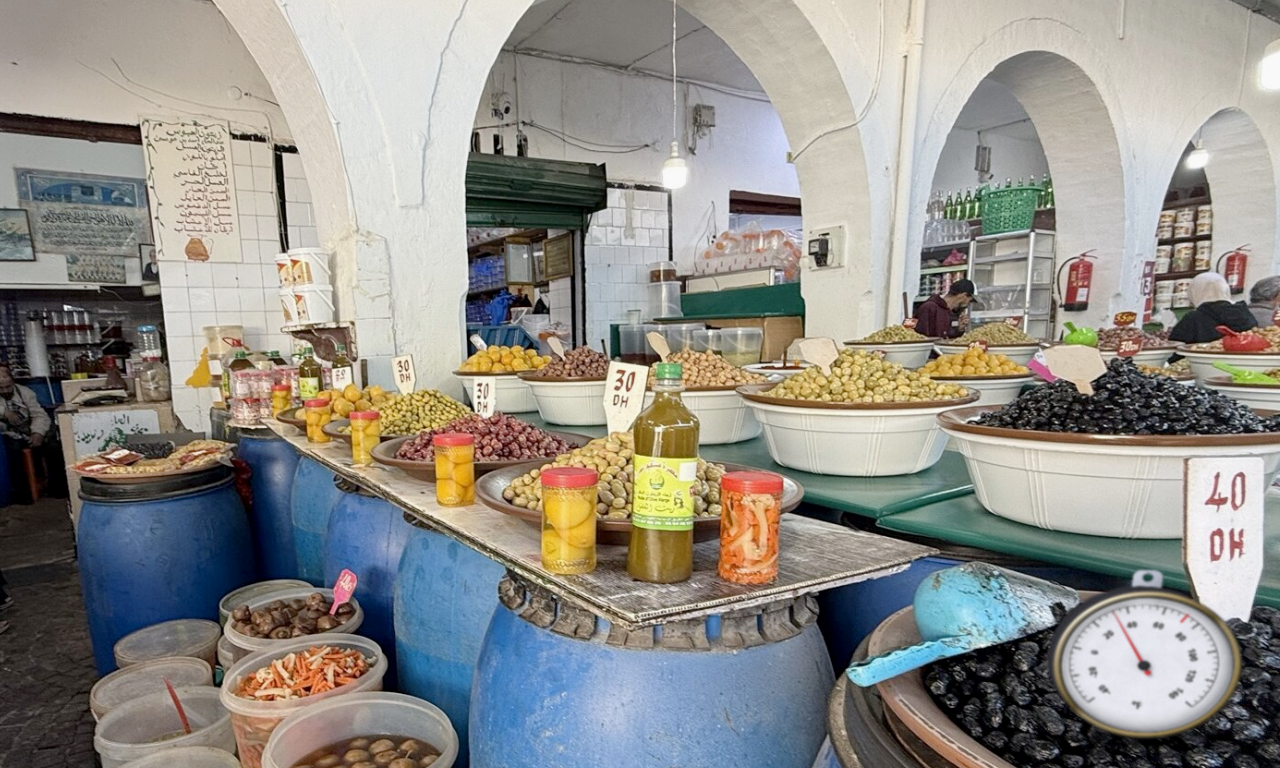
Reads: 32 °F
